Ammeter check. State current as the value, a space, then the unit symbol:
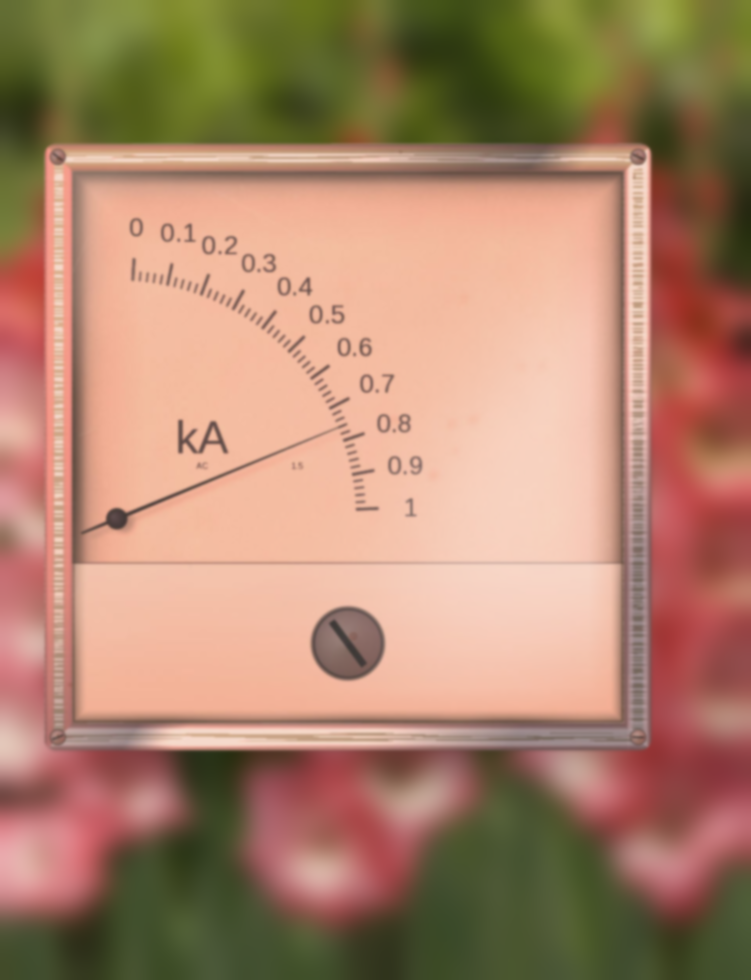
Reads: 0.76 kA
